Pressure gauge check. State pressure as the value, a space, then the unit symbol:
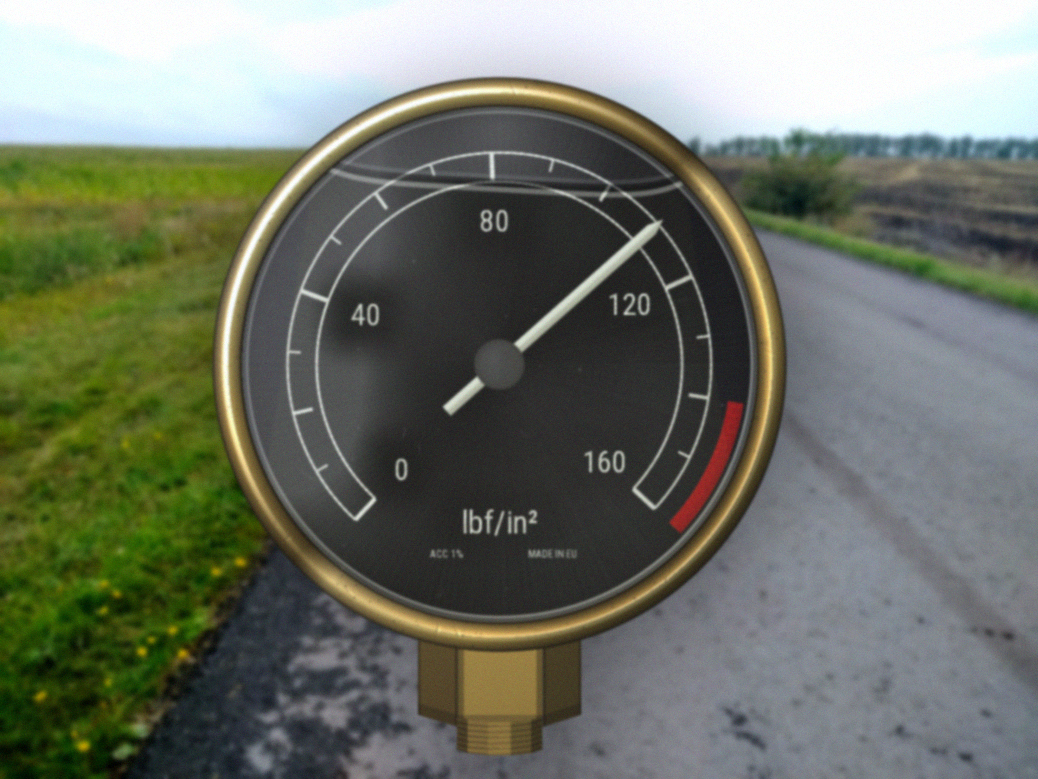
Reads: 110 psi
